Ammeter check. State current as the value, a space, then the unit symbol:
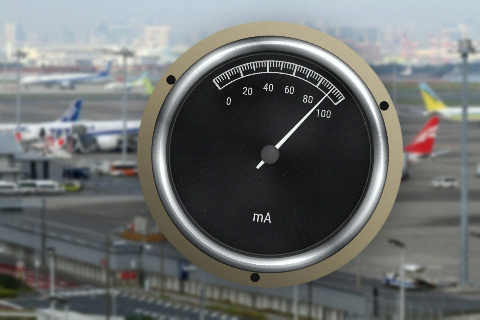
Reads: 90 mA
